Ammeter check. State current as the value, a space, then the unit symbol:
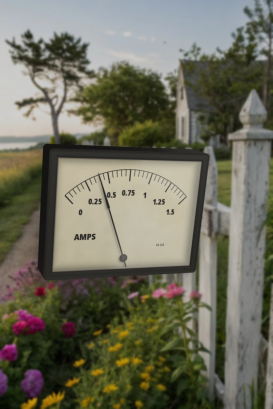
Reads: 0.4 A
